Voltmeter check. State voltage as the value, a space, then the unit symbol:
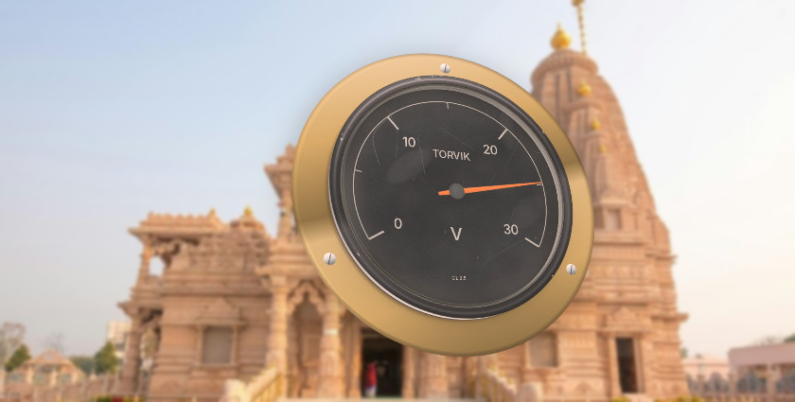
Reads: 25 V
